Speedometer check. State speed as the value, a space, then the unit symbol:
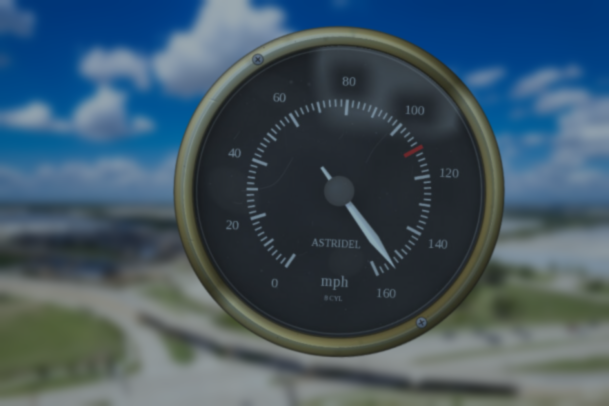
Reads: 154 mph
